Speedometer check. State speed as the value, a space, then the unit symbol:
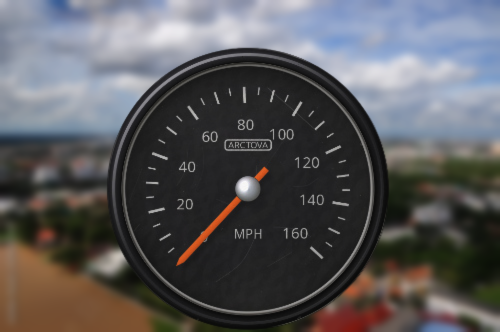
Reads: 0 mph
